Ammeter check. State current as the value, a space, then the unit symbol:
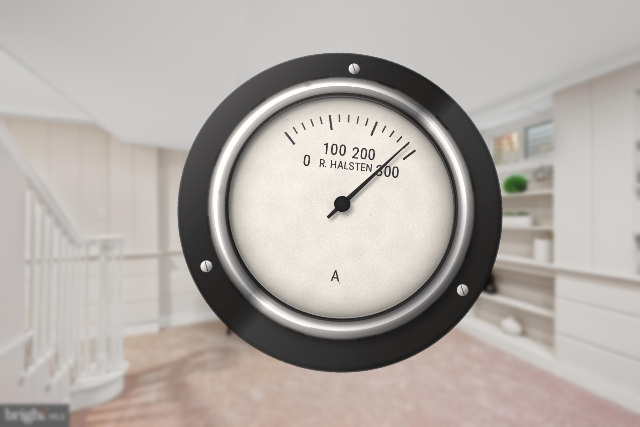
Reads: 280 A
